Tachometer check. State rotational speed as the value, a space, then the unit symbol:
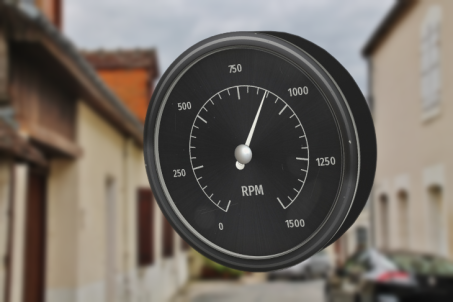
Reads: 900 rpm
